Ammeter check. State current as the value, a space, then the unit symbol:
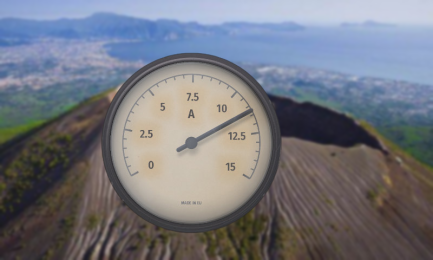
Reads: 11.25 A
